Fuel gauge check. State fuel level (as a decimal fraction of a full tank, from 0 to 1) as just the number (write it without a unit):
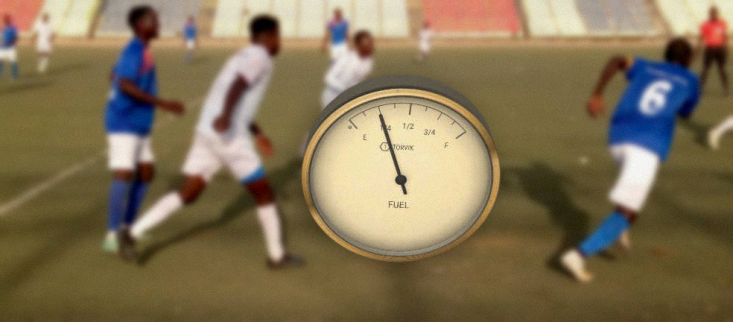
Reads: 0.25
